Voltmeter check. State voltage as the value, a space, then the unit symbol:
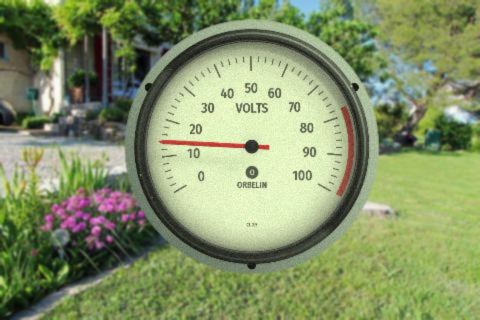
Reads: 14 V
